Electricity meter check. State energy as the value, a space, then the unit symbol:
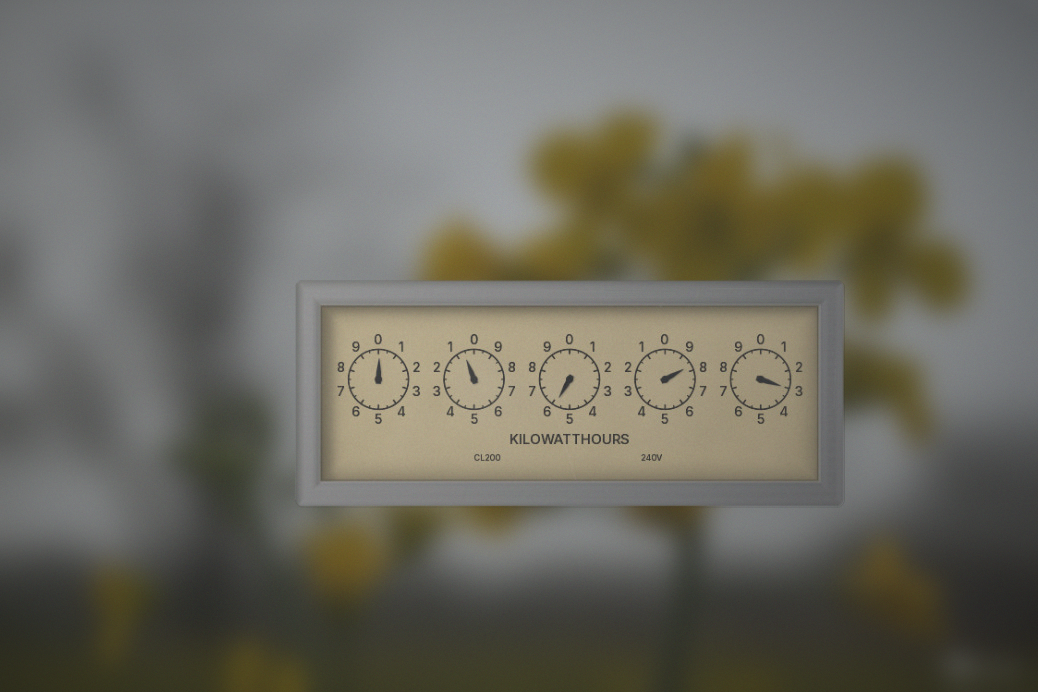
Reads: 583 kWh
